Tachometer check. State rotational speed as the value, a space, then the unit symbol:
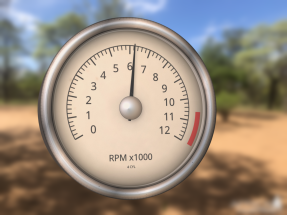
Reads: 6200 rpm
